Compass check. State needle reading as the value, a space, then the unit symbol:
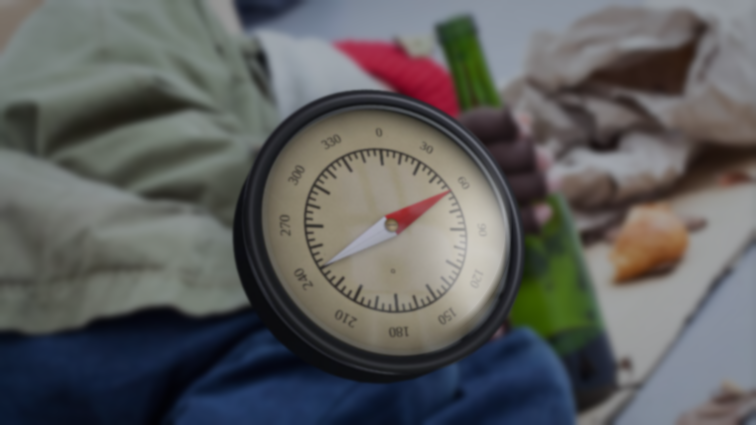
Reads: 60 °
